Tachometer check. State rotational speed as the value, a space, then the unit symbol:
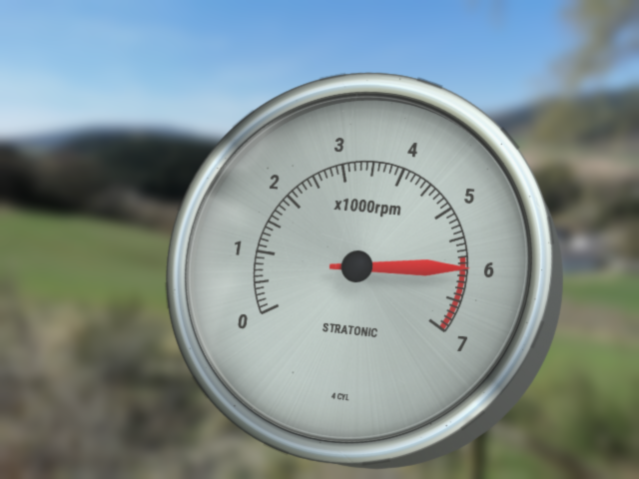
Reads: 6000 rpm
